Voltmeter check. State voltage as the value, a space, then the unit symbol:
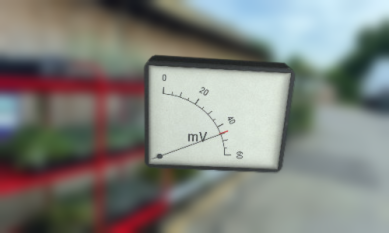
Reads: 45 mV
